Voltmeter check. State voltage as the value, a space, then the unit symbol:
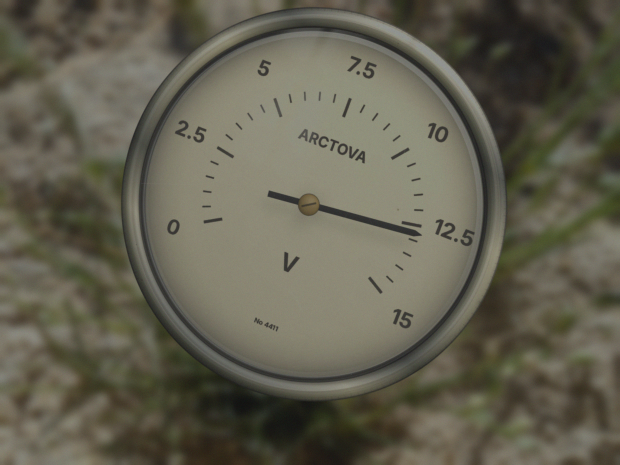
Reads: 12.75 V
